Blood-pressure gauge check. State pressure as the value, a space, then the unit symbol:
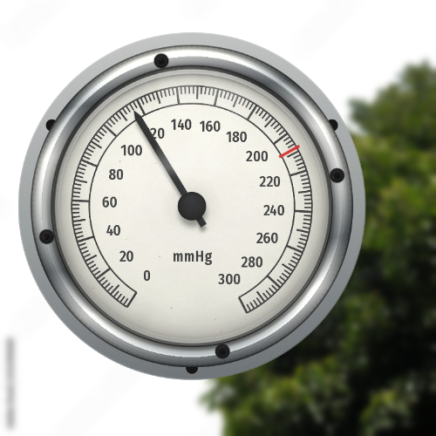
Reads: 116 mmHg
